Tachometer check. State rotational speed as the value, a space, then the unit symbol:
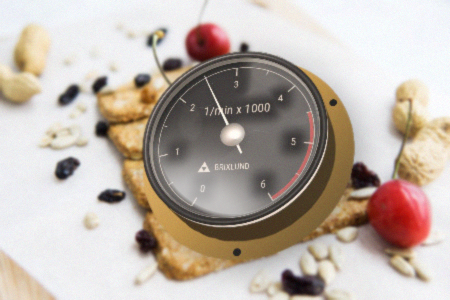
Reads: 2500 rpm
